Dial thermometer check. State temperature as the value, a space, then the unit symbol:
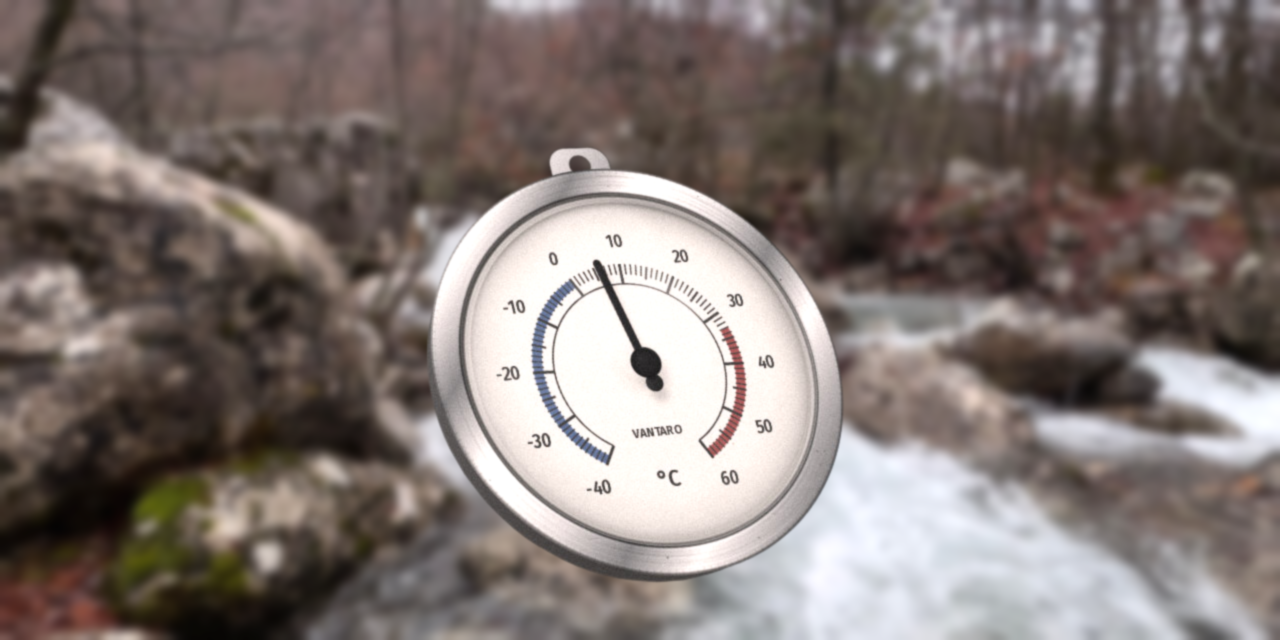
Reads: 5 °C
